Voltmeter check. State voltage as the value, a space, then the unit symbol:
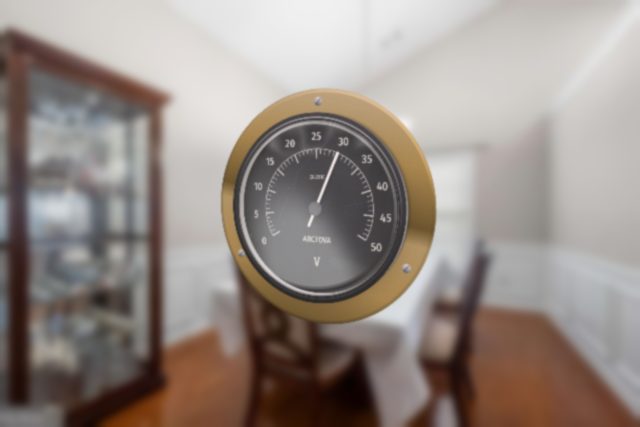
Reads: 30 V
